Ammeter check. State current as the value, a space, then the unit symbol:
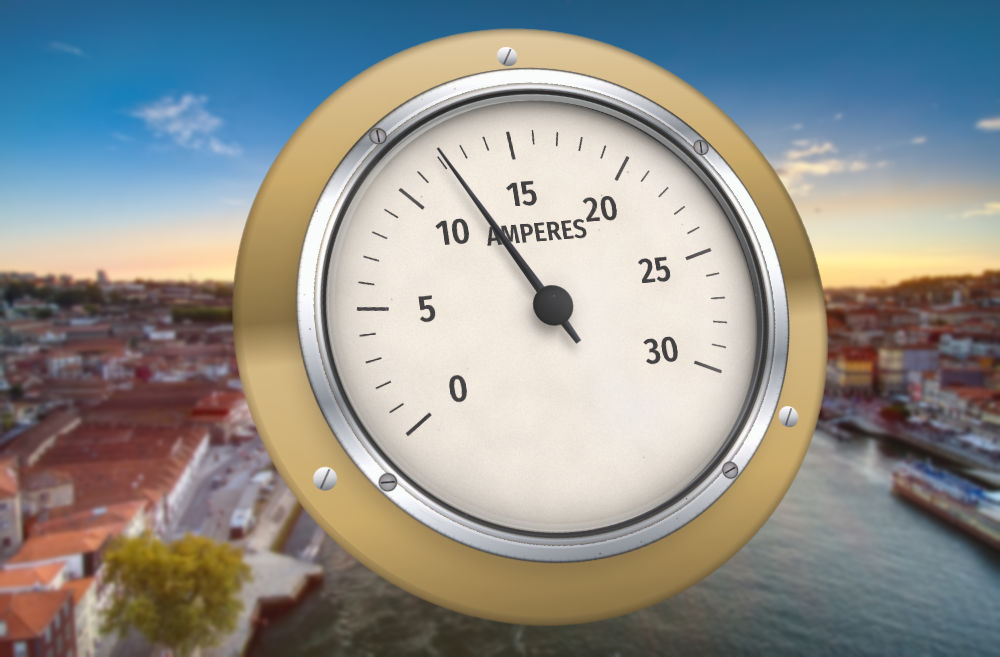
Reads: 12 A
